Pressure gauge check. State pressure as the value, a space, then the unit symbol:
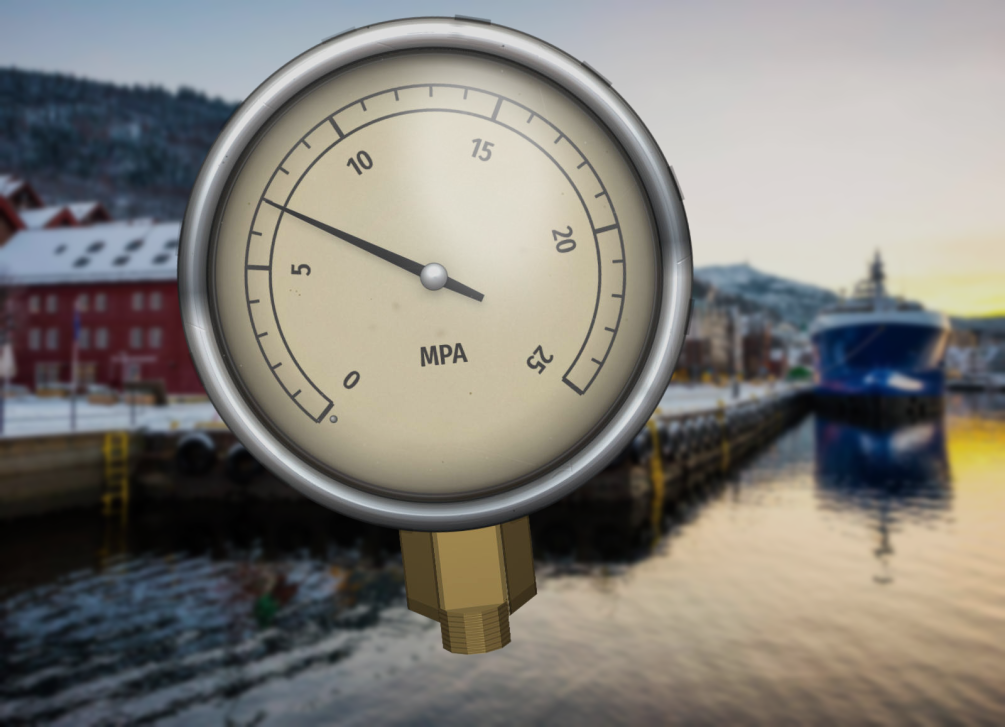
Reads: 7 MPa
